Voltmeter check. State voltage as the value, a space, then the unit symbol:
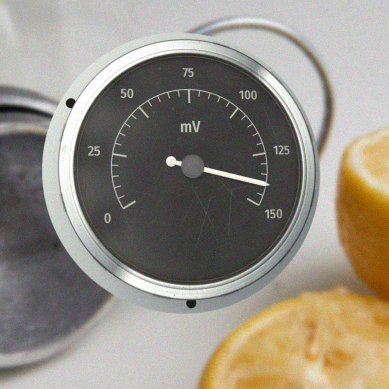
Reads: 140 mV
